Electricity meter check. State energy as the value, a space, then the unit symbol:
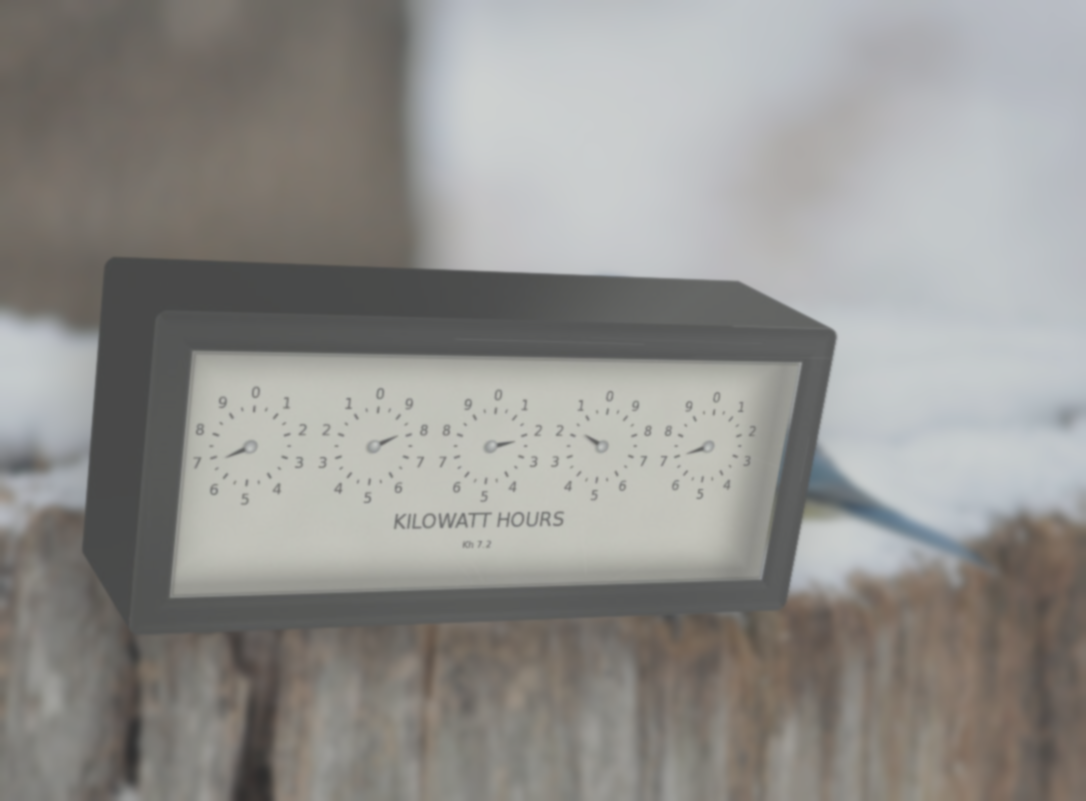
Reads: 68217 kWh
